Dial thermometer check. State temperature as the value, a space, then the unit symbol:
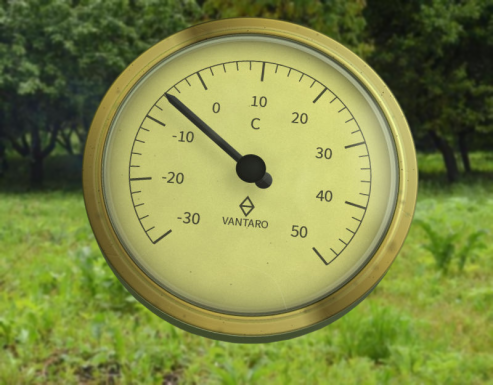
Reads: -6 °C
